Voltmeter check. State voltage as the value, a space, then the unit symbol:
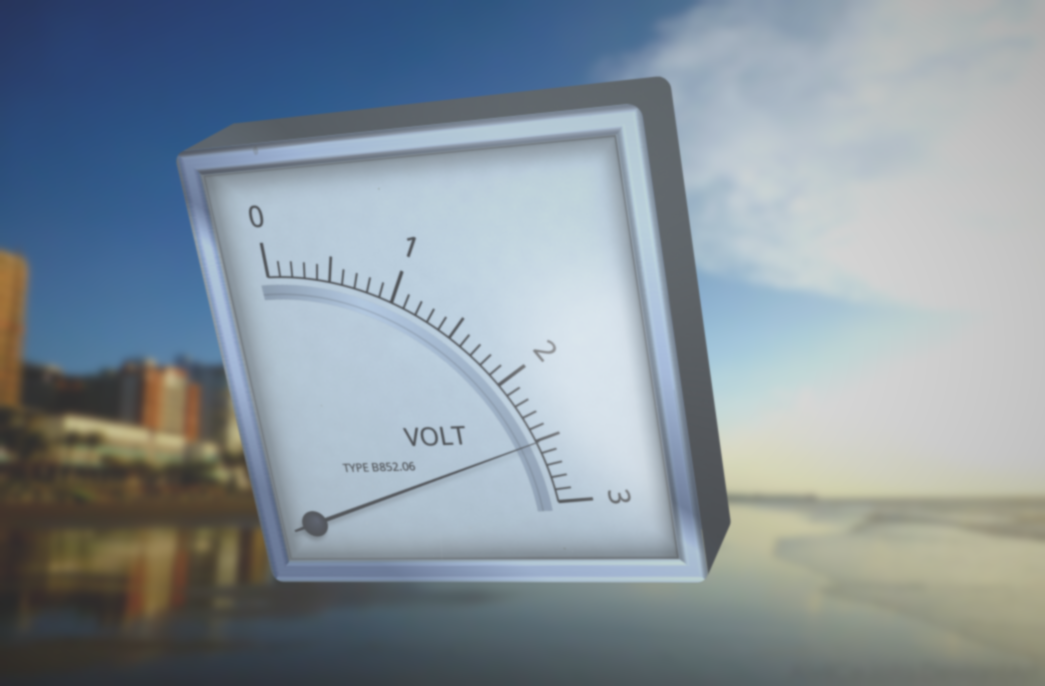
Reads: 2.5 V
